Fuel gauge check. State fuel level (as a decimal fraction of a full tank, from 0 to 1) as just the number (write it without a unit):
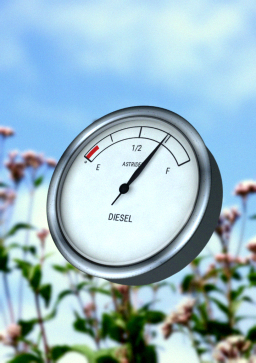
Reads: 0.75
